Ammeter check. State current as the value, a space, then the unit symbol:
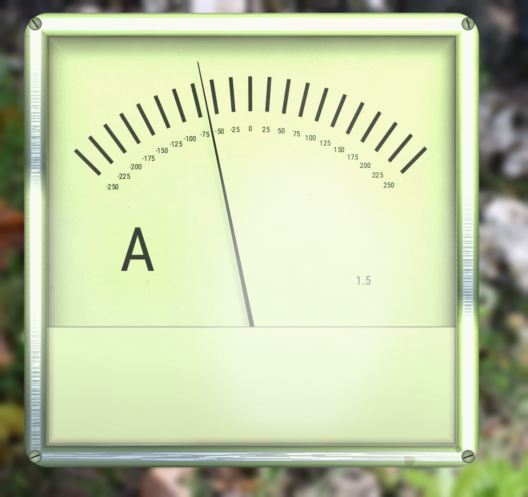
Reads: -62.5 A
